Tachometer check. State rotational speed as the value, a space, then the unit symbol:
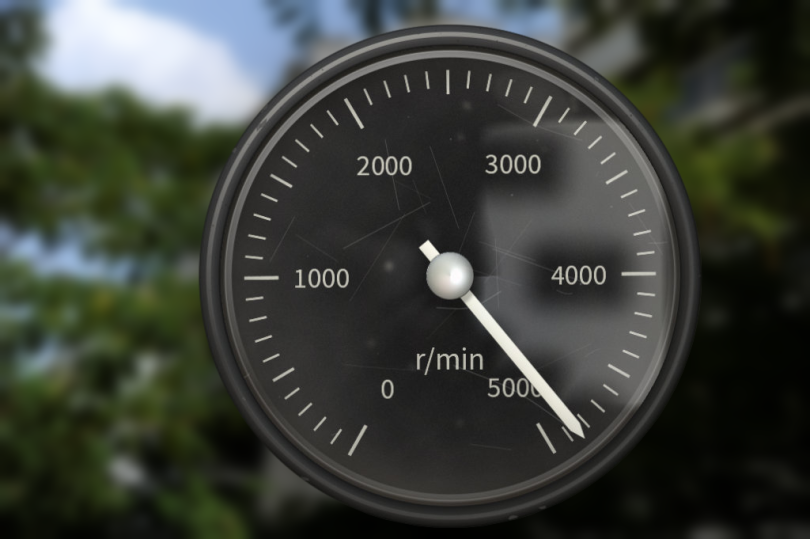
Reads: 4850 rpm
